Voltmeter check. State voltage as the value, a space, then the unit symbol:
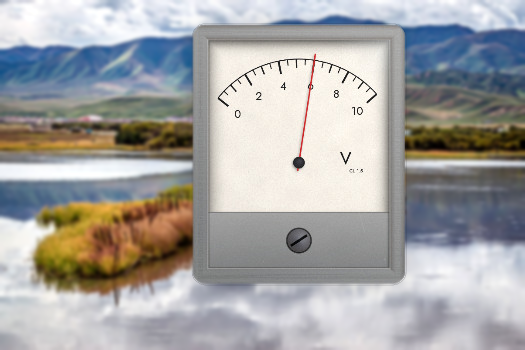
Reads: 6 V
